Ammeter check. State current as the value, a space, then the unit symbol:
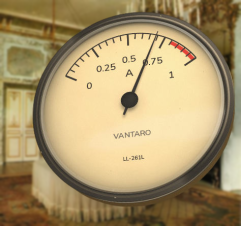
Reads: 0.7 A
